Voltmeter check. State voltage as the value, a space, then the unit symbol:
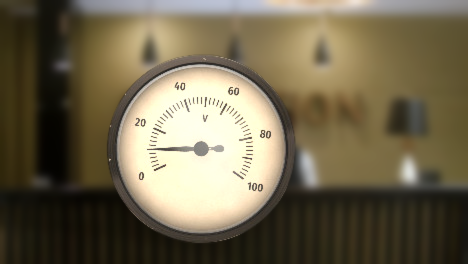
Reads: 10 V
